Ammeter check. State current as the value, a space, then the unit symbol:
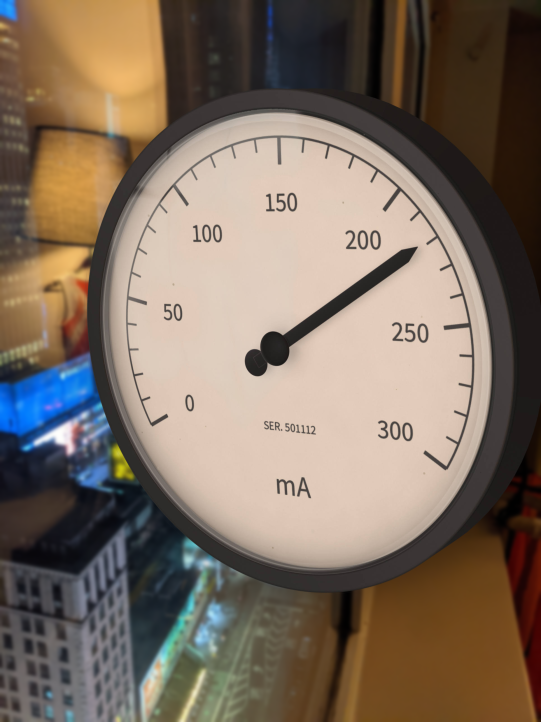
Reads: 220 mA
